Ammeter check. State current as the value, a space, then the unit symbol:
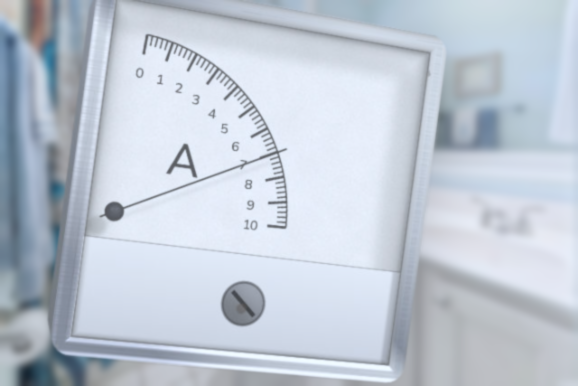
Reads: 7 A
